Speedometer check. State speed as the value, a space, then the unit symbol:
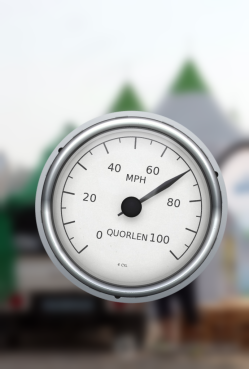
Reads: 70 mph
